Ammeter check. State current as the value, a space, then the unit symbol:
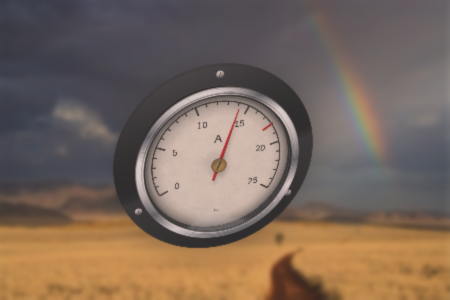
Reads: 14 A
